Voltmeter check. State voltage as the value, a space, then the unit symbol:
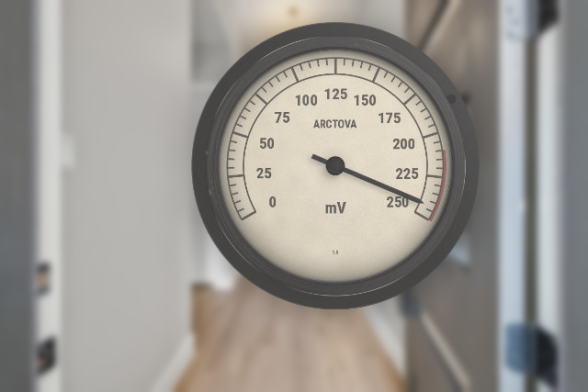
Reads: 242.5 mV
